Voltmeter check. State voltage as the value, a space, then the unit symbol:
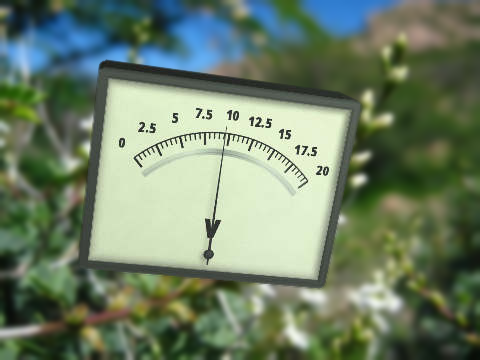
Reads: 9.5 V
